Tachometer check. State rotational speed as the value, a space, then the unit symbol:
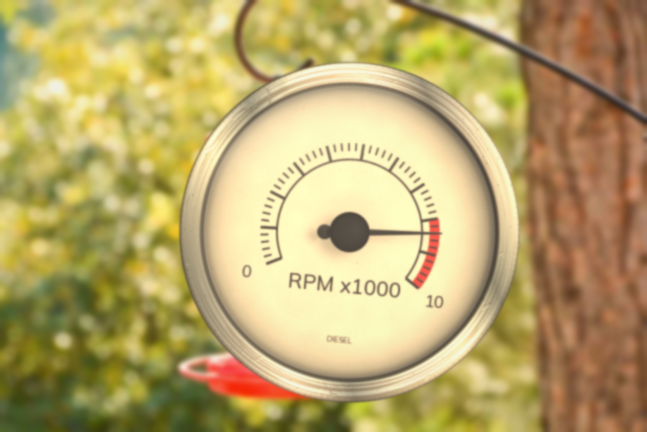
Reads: 8400 rpm
